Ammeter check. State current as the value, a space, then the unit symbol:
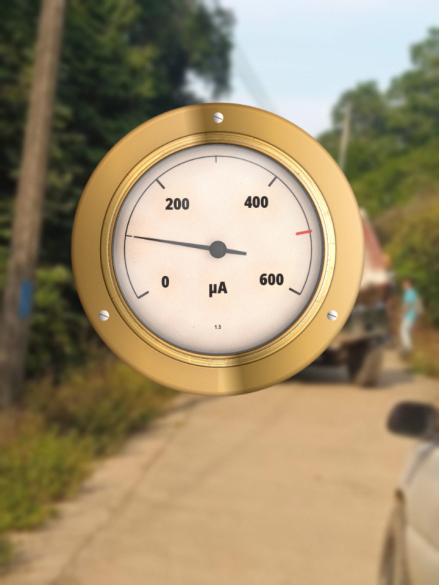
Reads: 100 µA
